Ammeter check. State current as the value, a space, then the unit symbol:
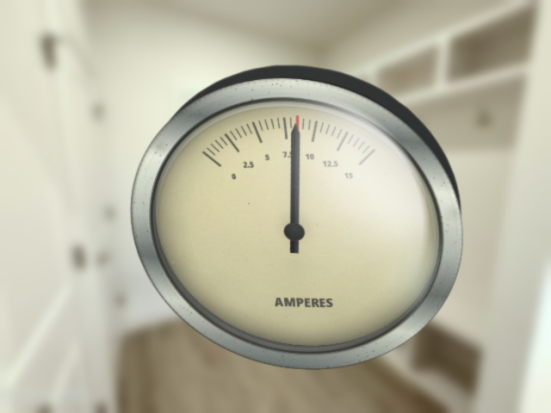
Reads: 8.5 A
